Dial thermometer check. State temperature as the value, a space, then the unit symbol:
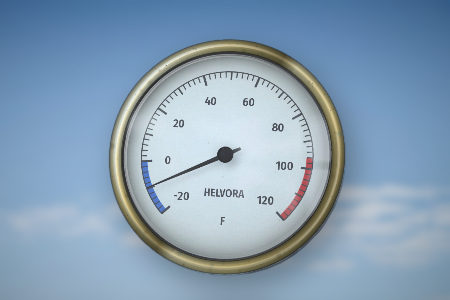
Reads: -10 °F
